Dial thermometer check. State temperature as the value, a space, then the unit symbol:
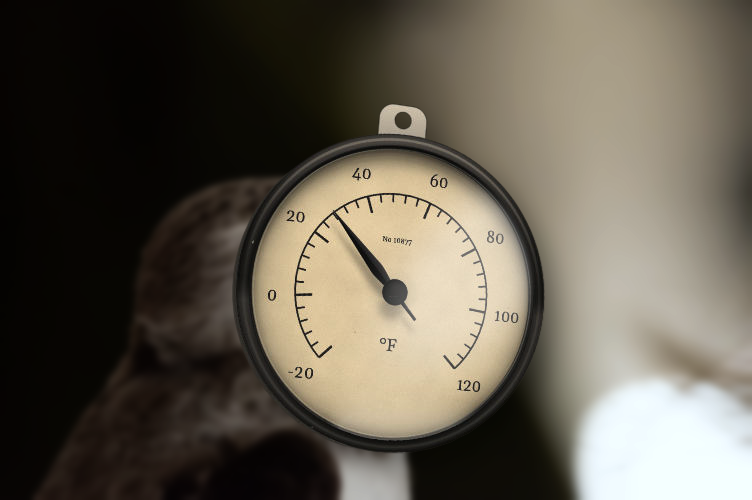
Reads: 28 °F
